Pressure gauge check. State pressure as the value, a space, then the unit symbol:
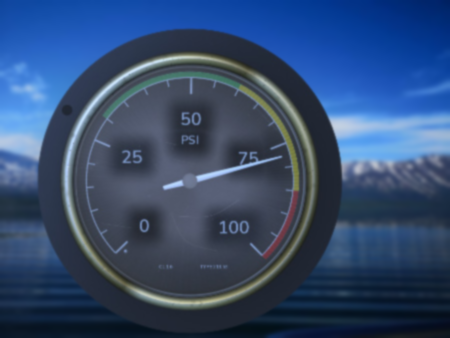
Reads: 77.5 psi
